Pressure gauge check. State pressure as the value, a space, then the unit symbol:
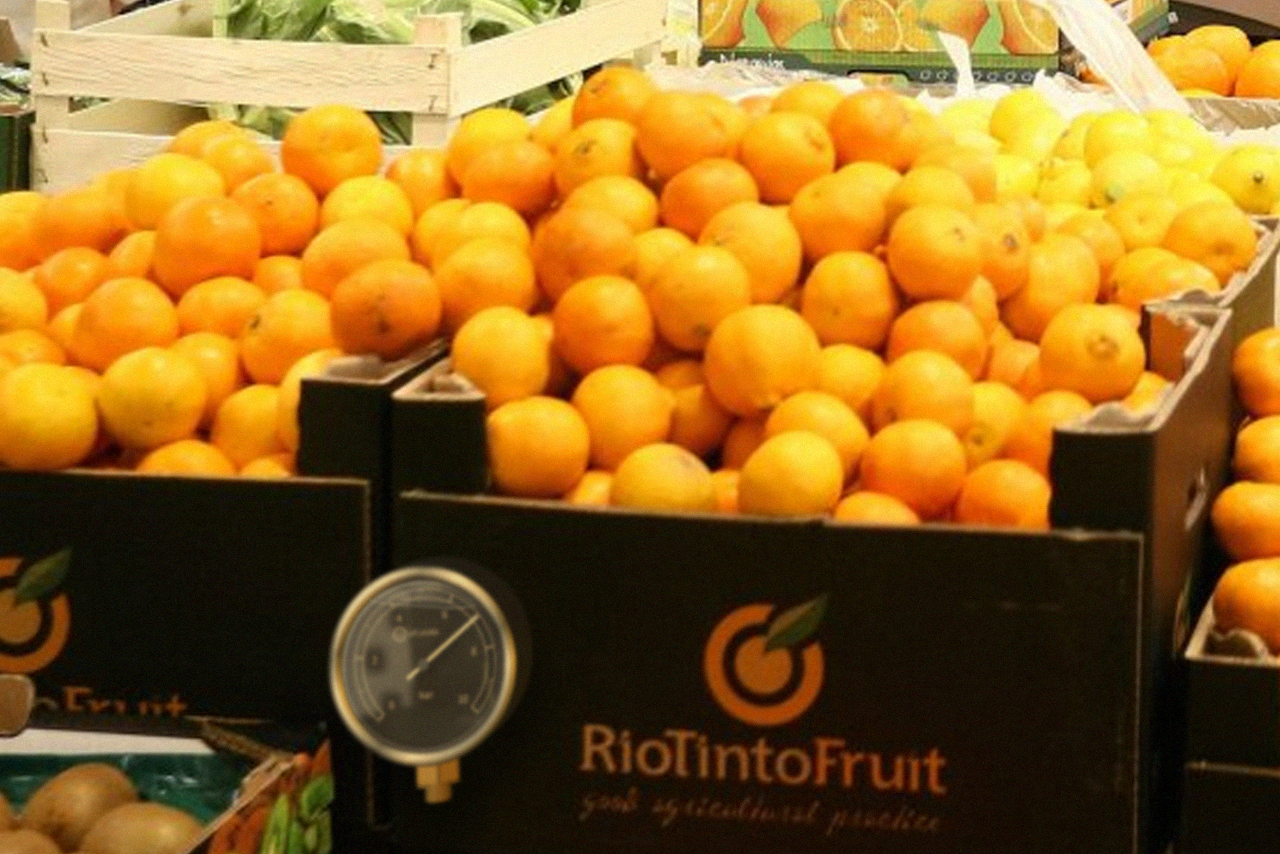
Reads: 7 bar
